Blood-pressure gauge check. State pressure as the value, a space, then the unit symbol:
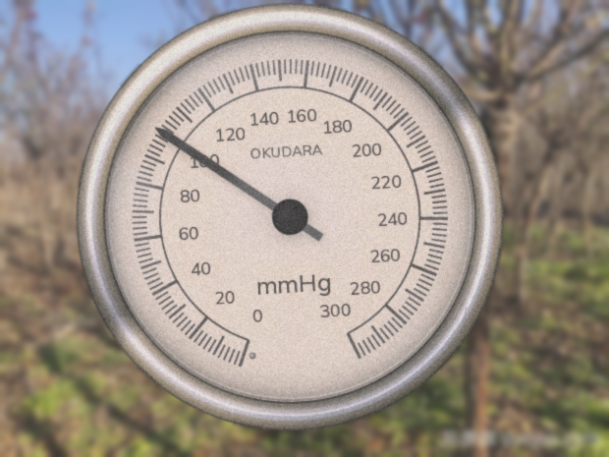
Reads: 100 mmHg
